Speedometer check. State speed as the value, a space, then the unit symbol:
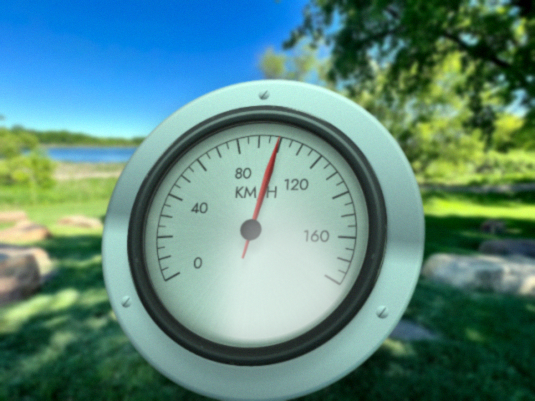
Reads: 100 km/h
